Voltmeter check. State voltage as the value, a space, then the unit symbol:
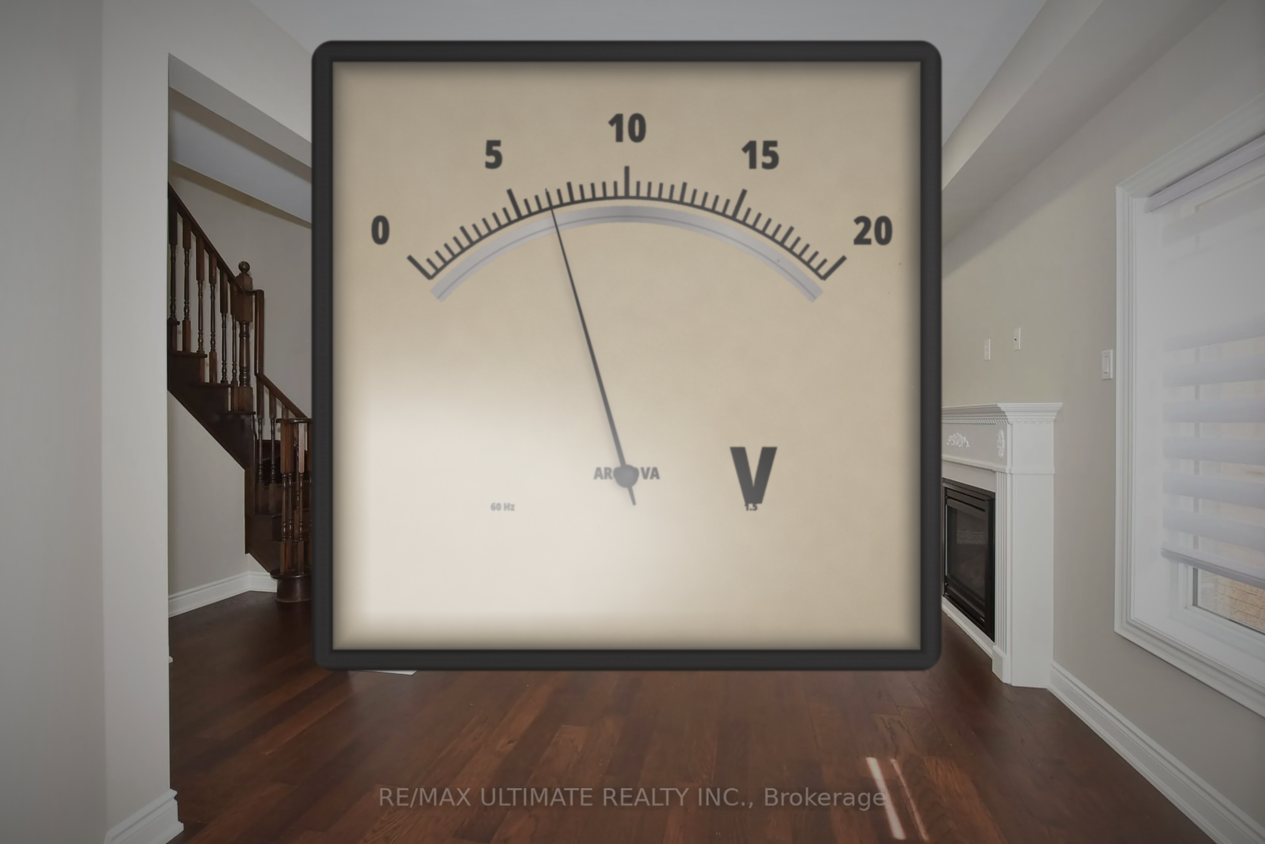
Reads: 6.5 V
